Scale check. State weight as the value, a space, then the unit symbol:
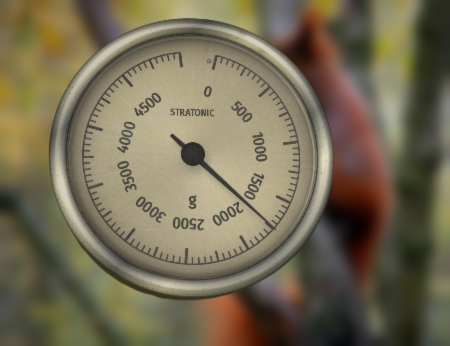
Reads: 1750 g
